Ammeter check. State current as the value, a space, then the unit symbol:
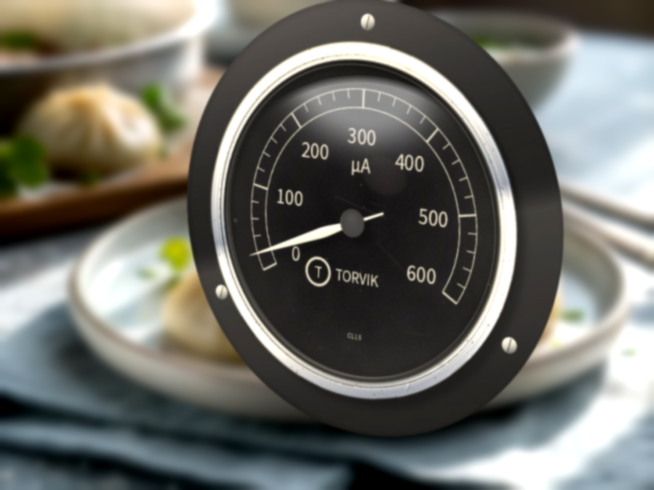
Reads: 20 µA
